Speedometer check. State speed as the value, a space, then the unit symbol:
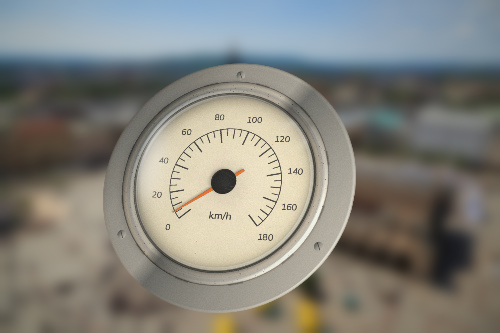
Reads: 5 km/h
